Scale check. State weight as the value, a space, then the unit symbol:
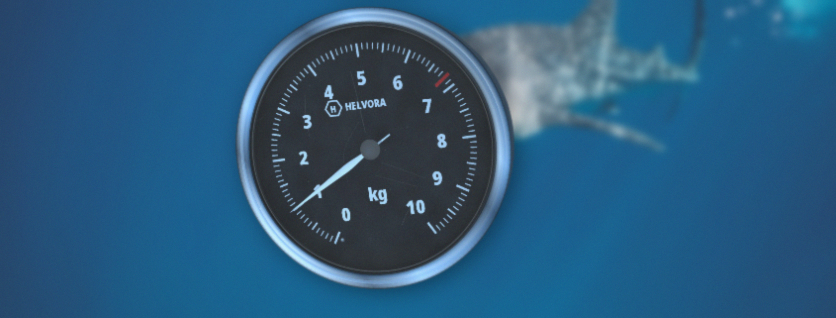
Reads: 1 kg
